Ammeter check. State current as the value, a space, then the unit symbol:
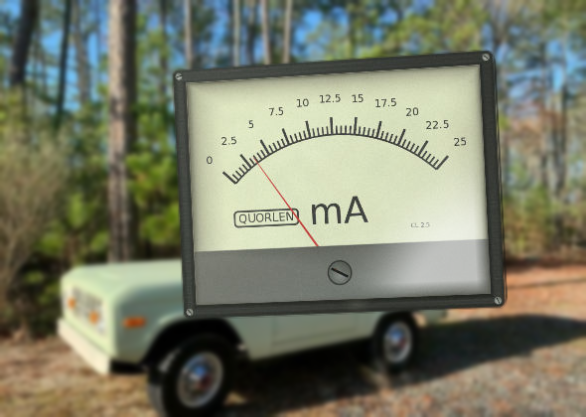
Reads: 3.5 mA
